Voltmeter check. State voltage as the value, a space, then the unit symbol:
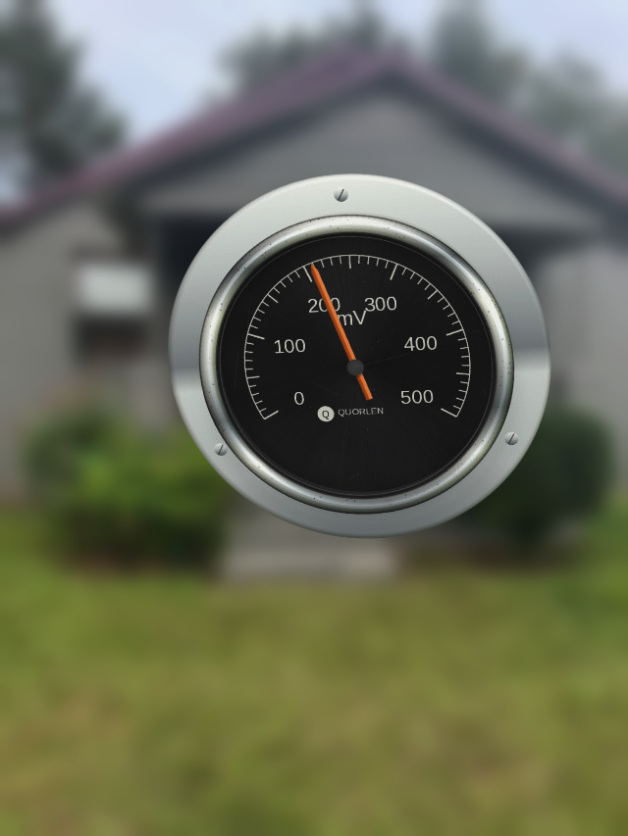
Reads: 210 mV
